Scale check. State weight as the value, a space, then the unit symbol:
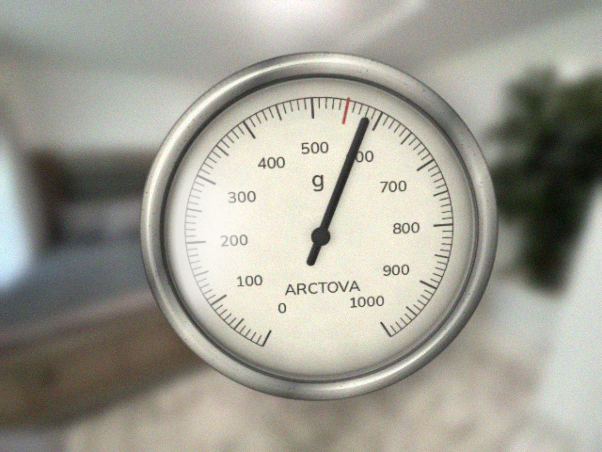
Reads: 580 g
